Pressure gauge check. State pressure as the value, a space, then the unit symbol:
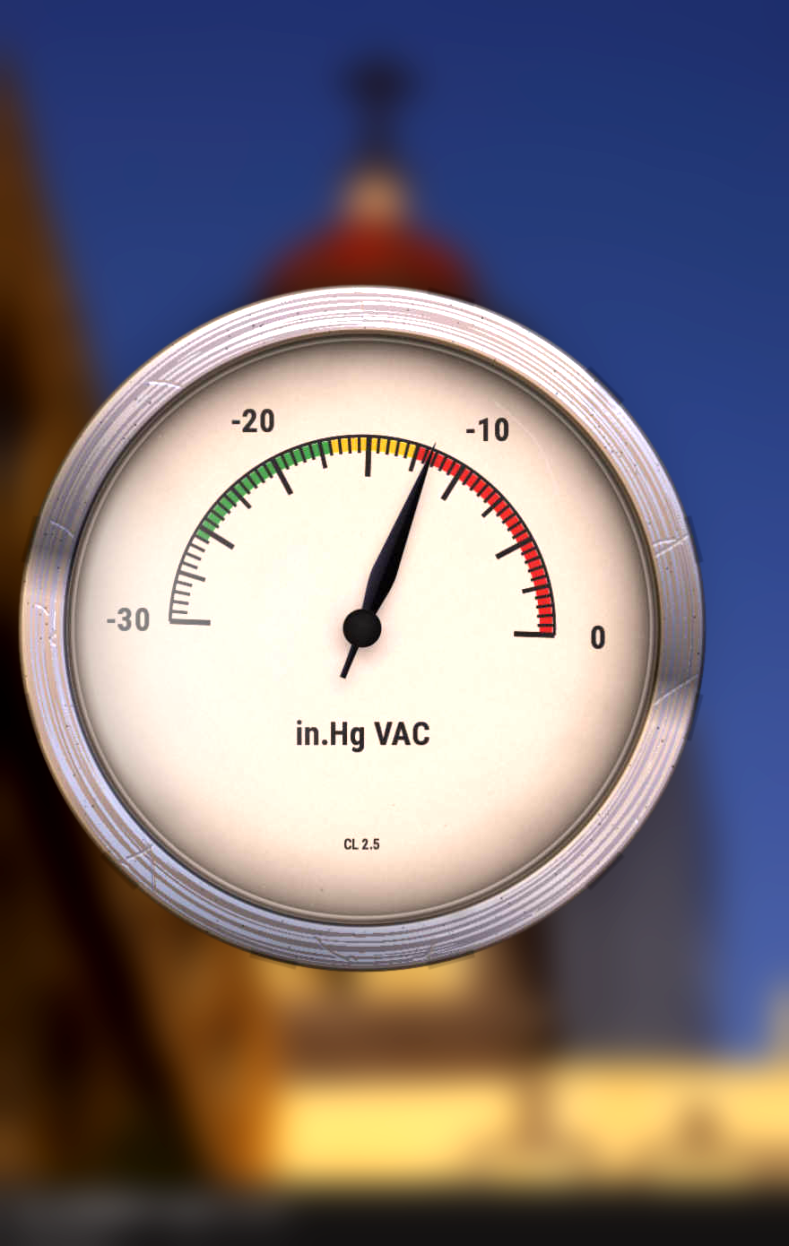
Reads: -11.75 inHg
